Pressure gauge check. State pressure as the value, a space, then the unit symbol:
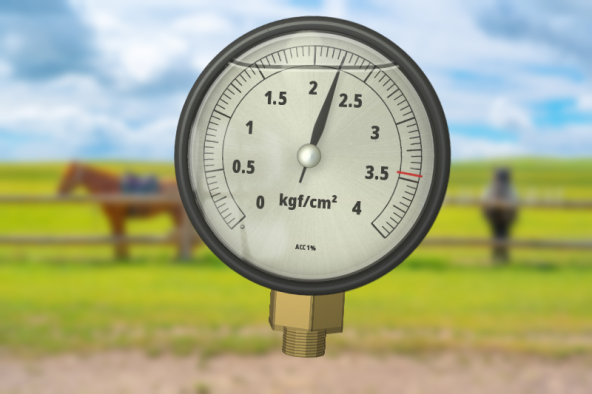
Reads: 2.25 kg/cm²
